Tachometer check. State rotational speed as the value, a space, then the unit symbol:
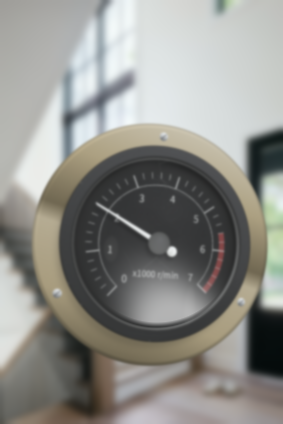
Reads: 2000 rpm
